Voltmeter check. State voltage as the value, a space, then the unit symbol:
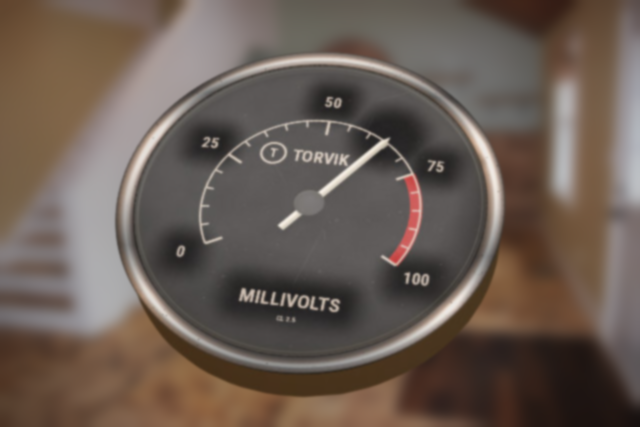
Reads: 65 mV
